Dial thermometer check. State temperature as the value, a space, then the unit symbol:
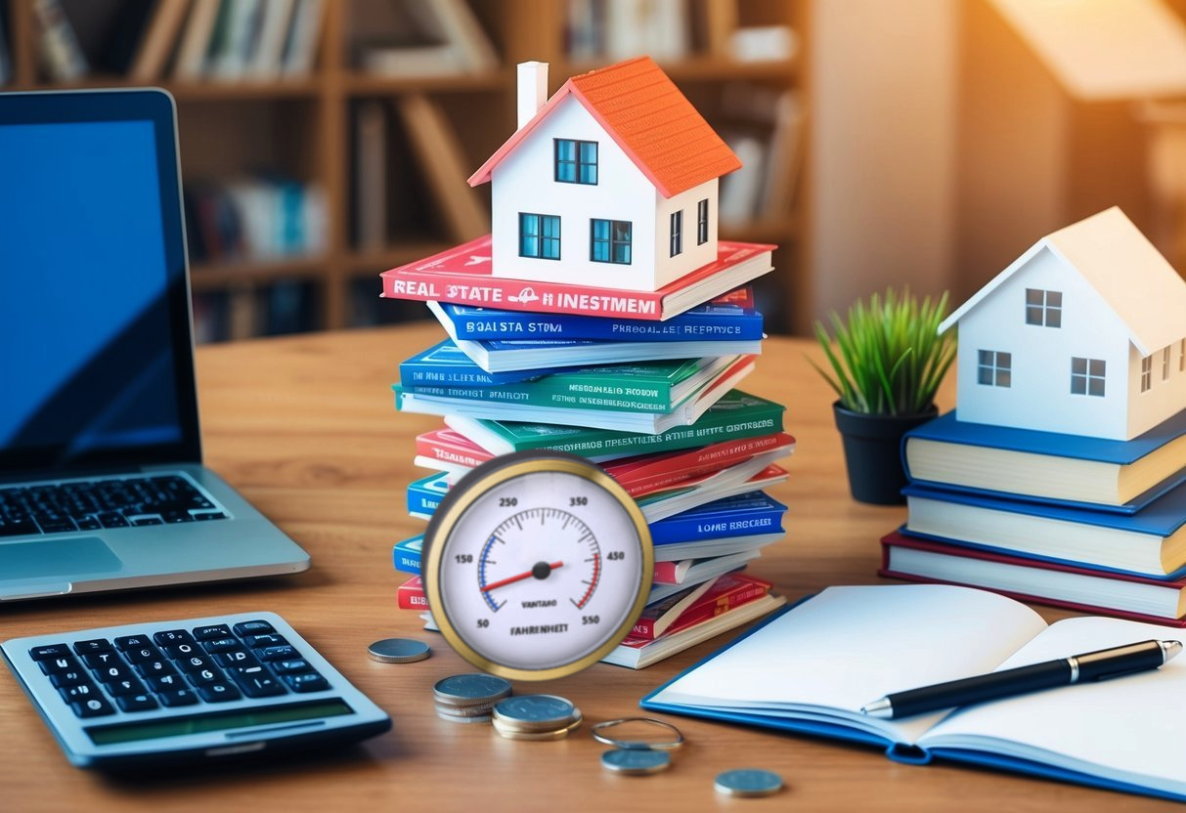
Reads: 100 °F
